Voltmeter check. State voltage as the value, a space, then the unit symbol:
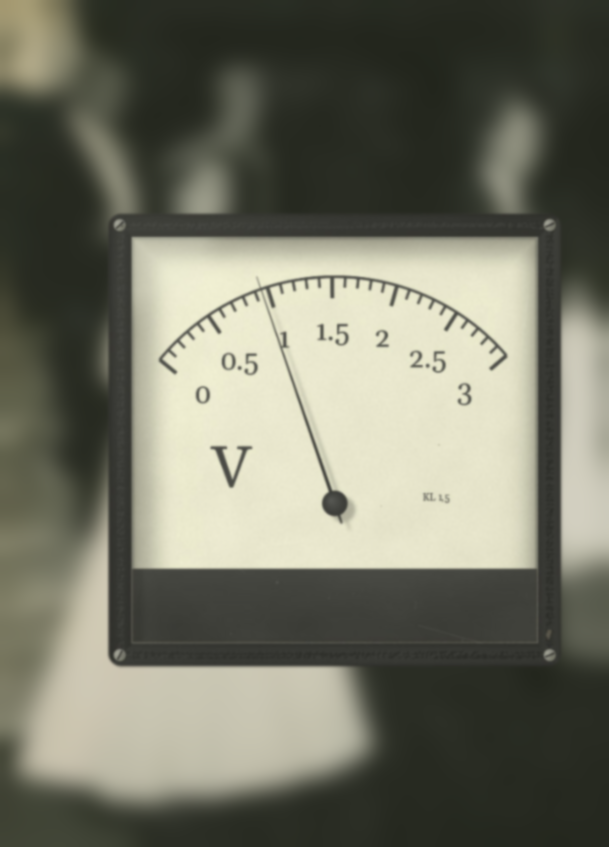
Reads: 0.95 V
